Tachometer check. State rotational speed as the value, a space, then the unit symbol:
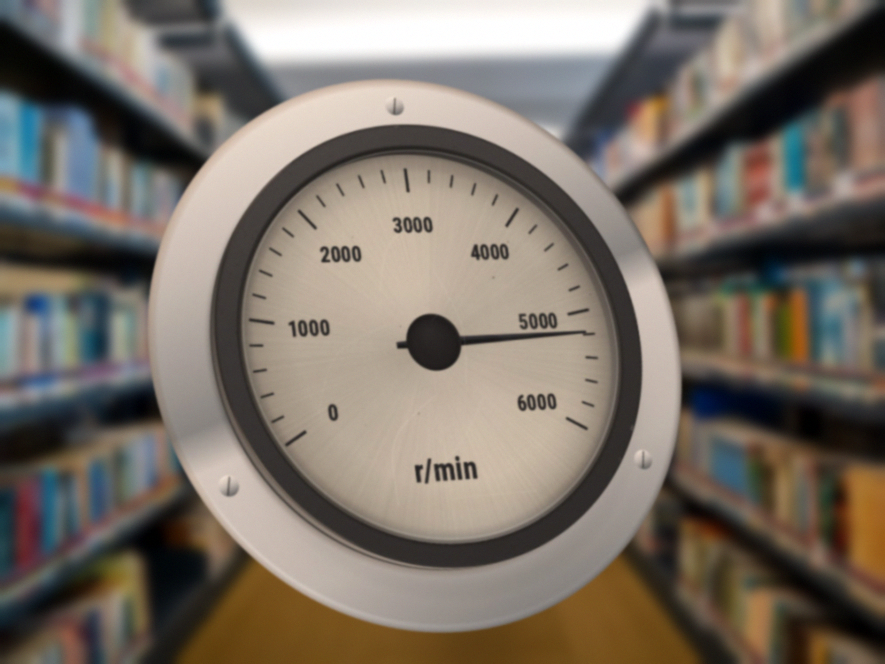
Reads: 5200 rpm
